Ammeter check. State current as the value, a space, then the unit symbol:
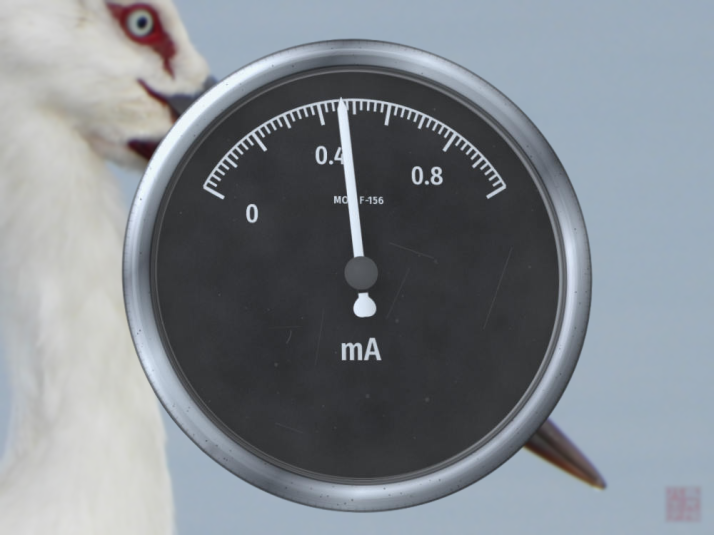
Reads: 0.46 mA
